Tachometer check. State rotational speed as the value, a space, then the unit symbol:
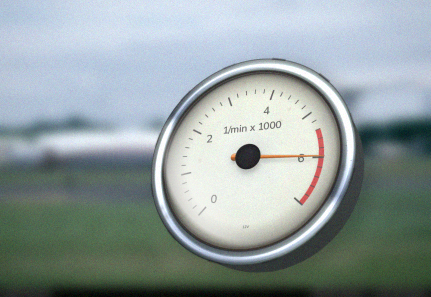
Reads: 6000 rpm
